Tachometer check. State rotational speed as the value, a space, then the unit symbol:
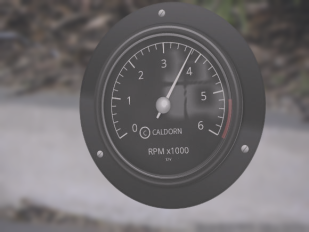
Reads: 3800 rpm
